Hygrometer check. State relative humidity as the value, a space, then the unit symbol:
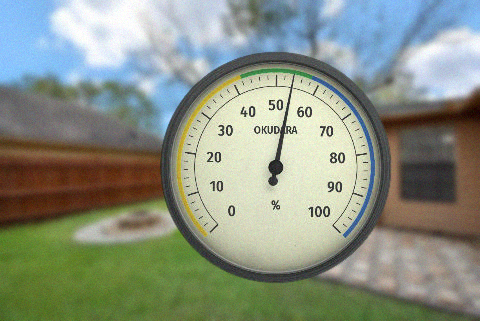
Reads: 54 %
